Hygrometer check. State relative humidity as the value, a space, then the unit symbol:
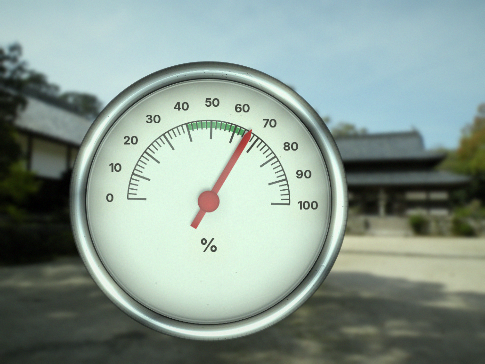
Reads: 66 %
